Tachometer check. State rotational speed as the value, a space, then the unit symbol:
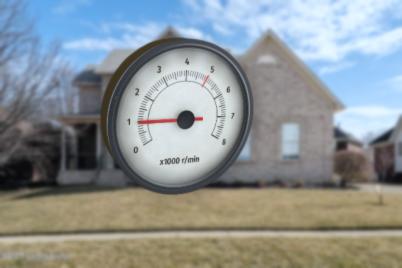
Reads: 1000 rpm
